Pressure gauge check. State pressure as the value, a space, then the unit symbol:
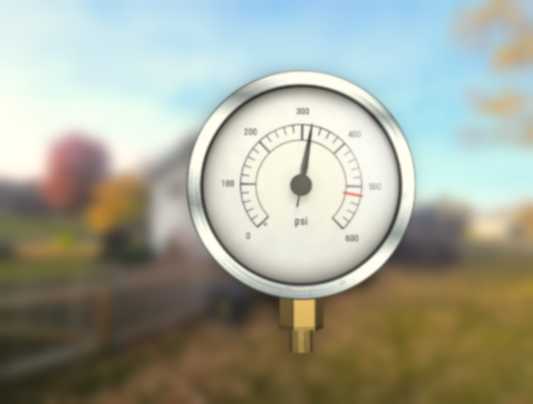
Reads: 320 psi
